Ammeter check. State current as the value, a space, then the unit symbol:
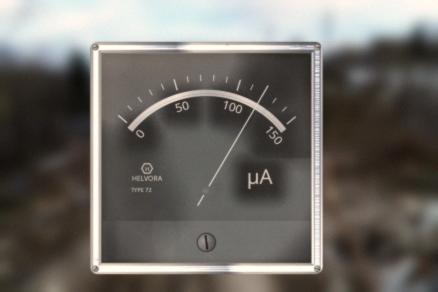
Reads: 120 µA
